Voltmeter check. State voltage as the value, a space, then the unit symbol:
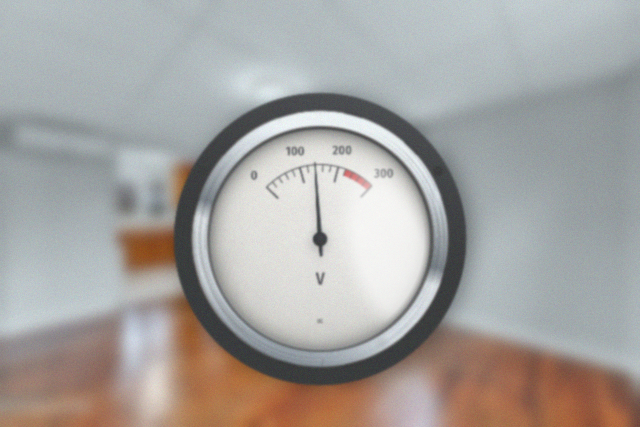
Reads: 140 V
